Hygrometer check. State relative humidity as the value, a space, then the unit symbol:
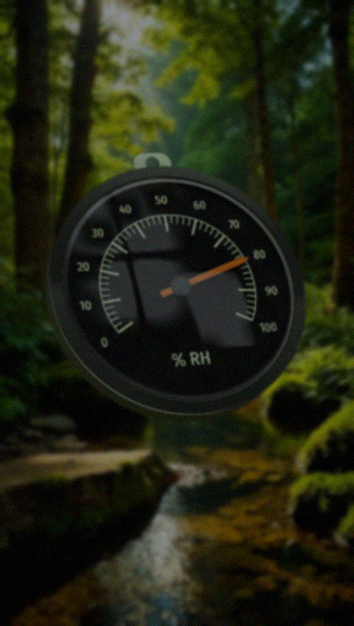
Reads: 80 %
